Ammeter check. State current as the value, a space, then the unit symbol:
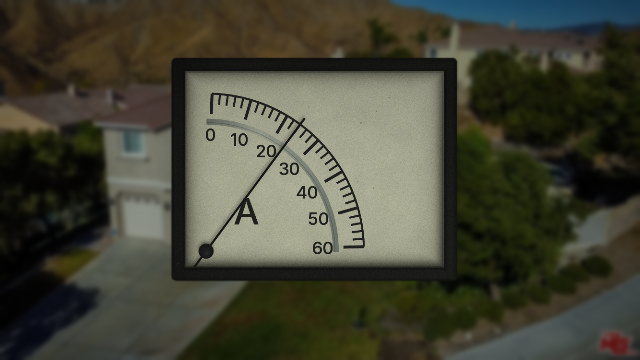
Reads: 24 A
